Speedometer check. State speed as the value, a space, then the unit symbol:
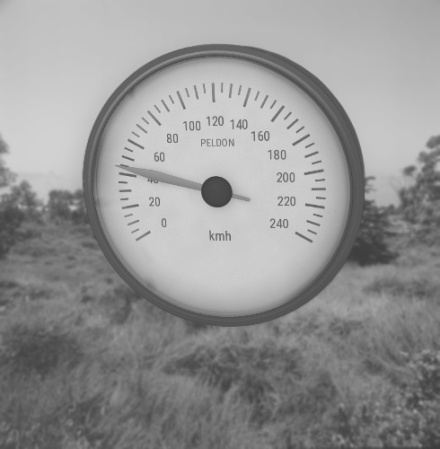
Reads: 45 km/h
